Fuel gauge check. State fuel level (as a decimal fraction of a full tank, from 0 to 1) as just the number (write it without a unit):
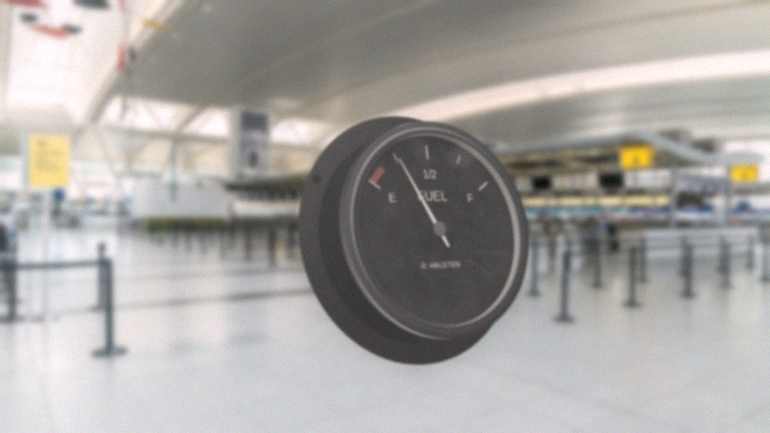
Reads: 0.25
